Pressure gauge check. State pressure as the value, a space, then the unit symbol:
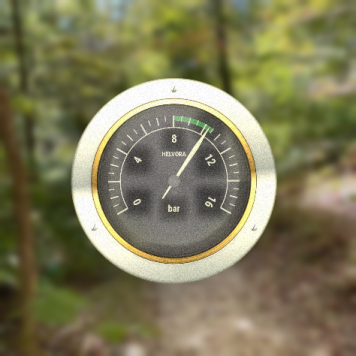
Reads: 10.25 bar
